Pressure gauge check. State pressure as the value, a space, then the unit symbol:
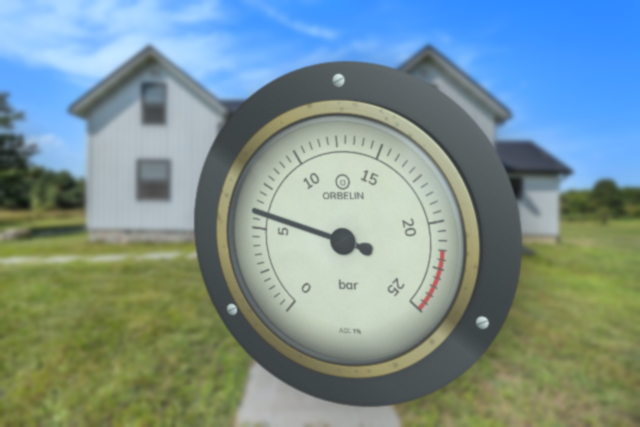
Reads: 6 bar
